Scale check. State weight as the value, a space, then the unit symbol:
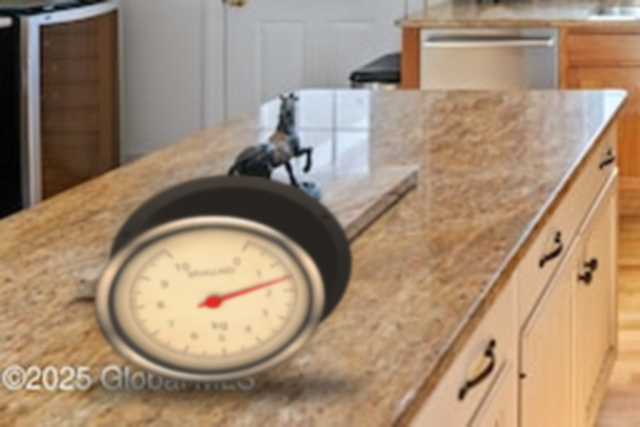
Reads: 1.5 kg
